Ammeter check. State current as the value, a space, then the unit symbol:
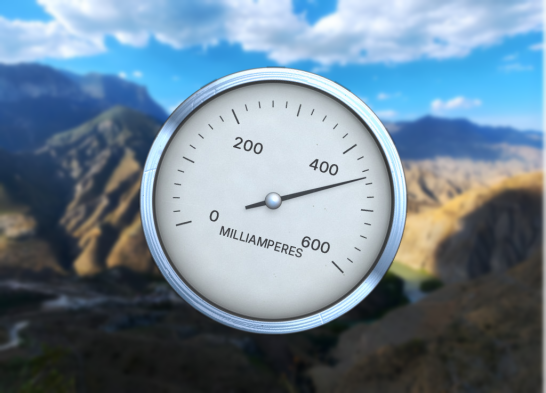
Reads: 450 mA
